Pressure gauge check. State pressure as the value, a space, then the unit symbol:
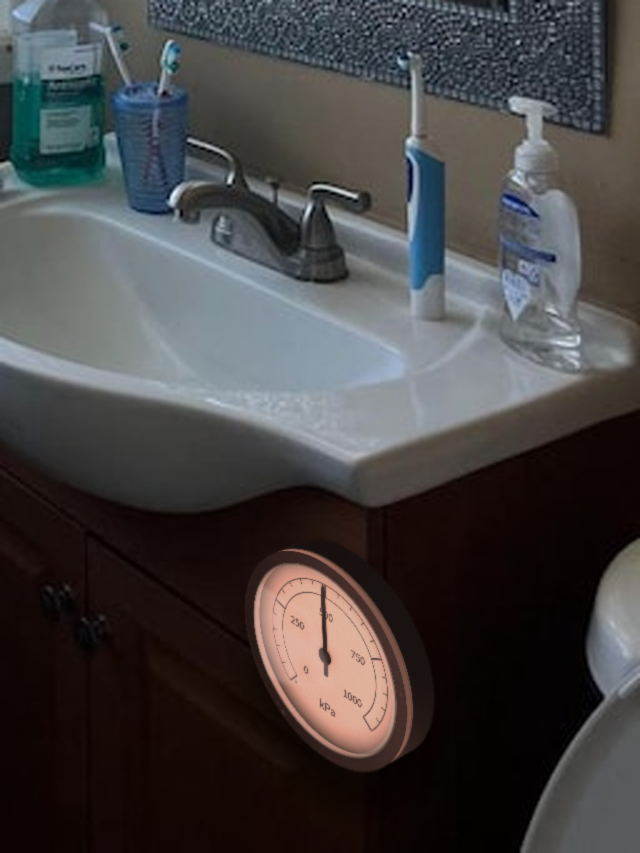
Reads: 500 kPa
